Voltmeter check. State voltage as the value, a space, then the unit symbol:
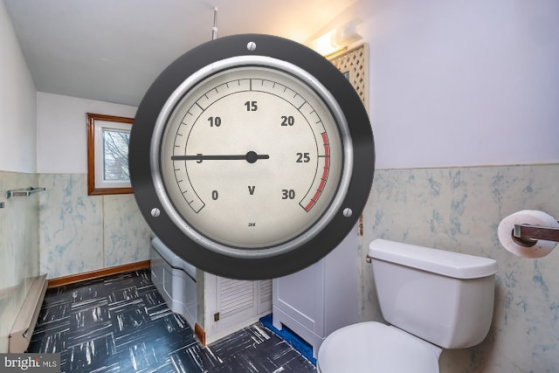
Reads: 5 V
